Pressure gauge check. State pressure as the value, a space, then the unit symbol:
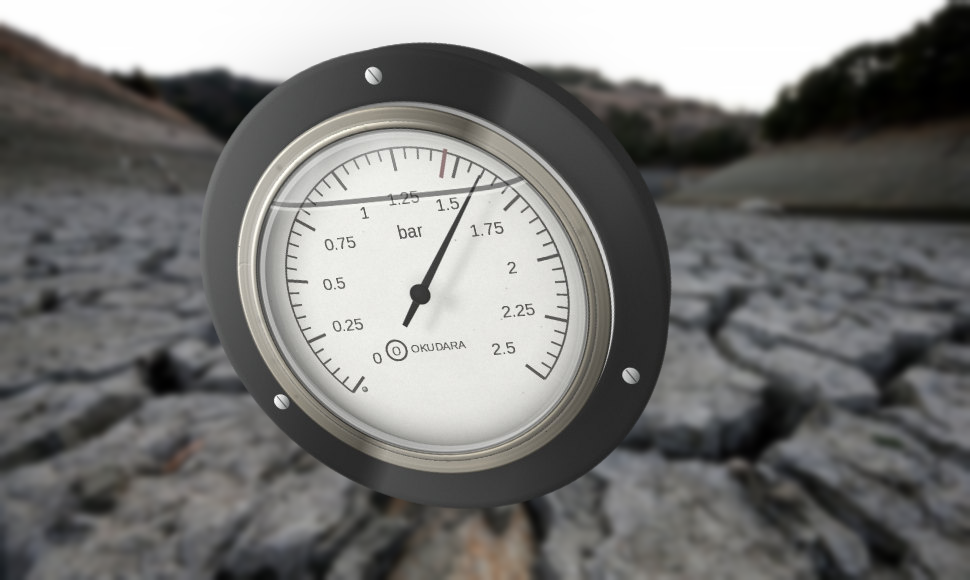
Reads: 1.6 bar
